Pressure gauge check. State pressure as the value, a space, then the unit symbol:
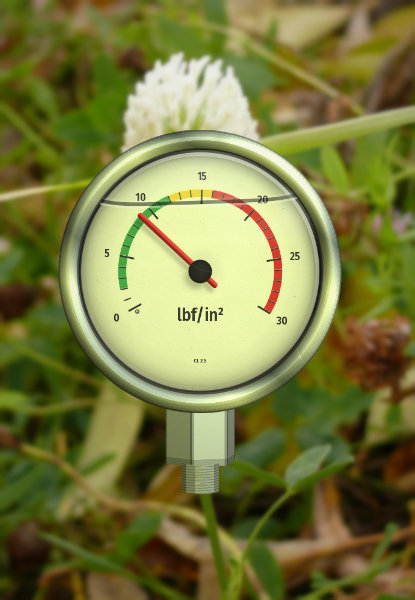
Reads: 9 psi
